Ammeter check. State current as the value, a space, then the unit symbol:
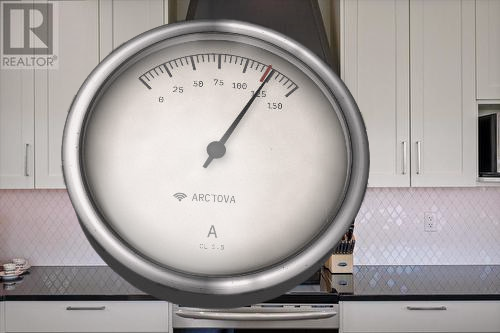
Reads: 125 A
